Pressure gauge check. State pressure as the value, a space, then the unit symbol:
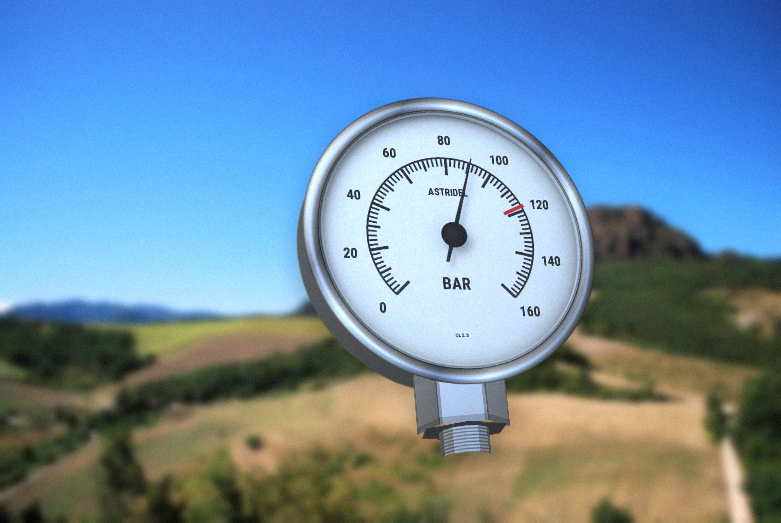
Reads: 90 bar
